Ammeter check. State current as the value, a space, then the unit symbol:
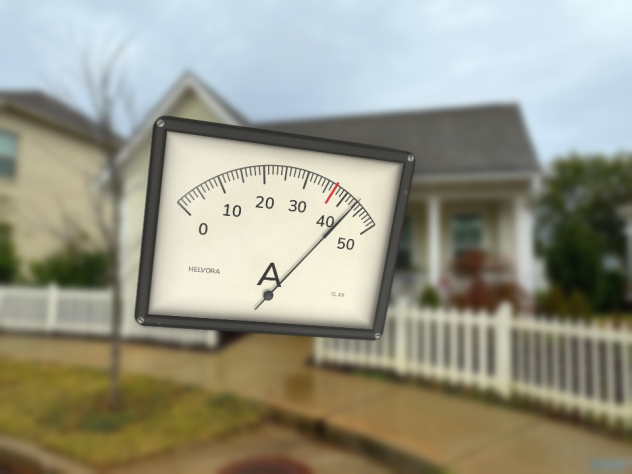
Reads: 43 A
